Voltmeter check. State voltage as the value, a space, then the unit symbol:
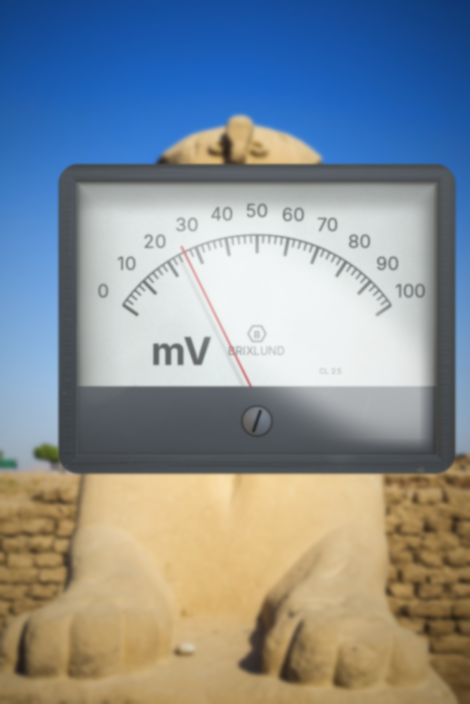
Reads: 26 mV
